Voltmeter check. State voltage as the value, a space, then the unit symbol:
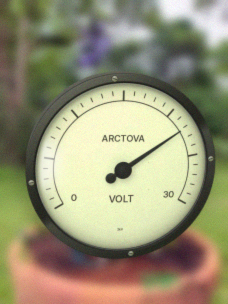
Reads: 22 V
